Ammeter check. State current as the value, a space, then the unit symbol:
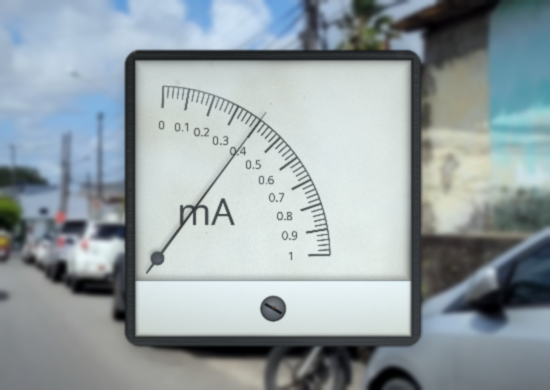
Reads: 0.4 mA
